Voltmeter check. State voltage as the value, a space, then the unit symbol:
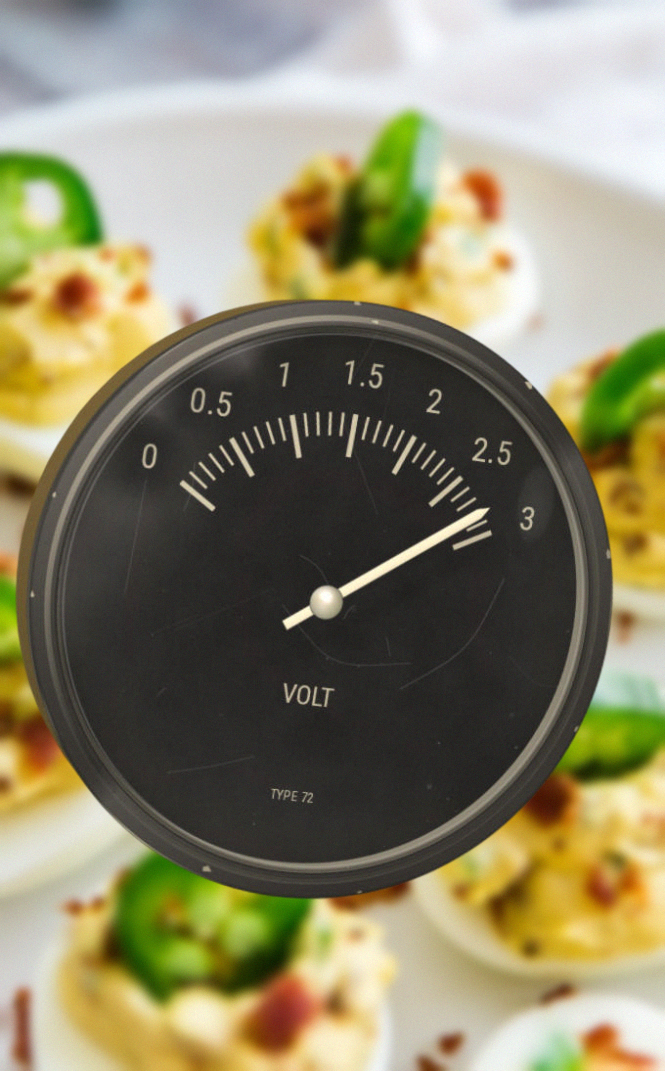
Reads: 2.8 V
